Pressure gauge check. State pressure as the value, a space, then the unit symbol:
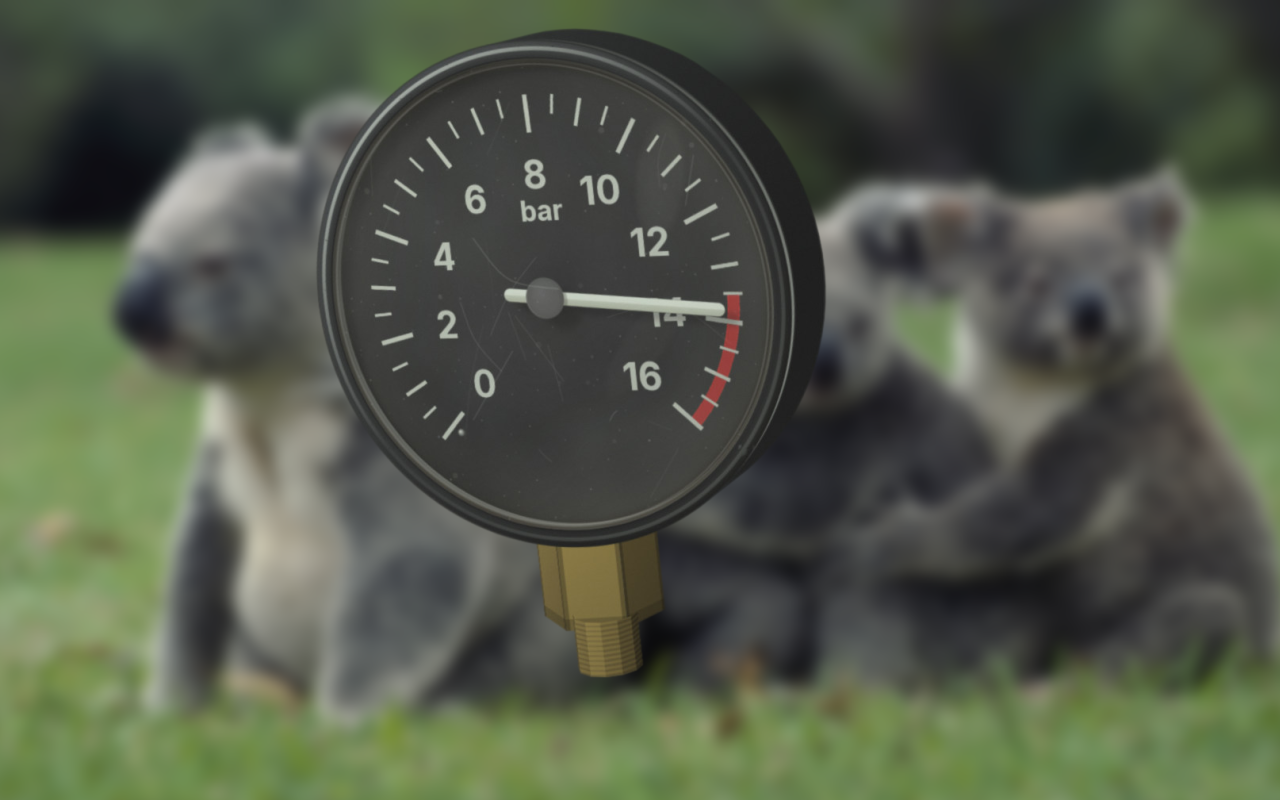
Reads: 13.75 bar
